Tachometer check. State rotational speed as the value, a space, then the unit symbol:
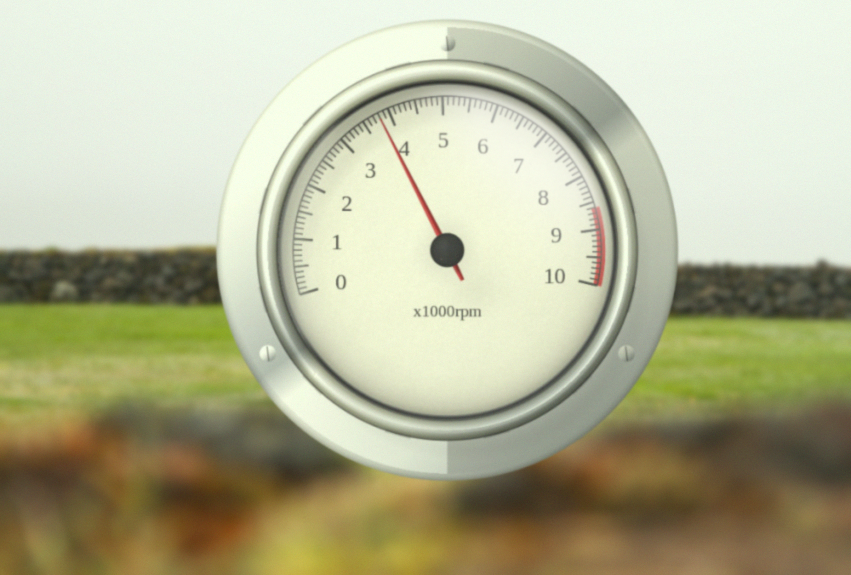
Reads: 3800 rpm
